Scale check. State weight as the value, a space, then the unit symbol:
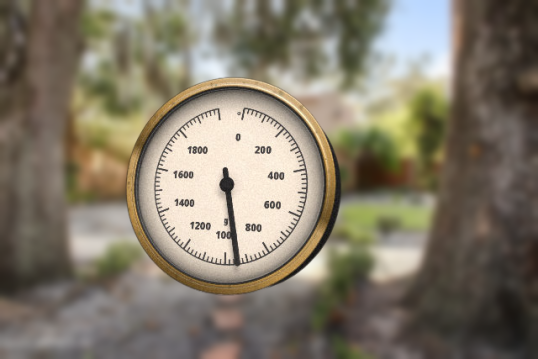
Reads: 940 g
